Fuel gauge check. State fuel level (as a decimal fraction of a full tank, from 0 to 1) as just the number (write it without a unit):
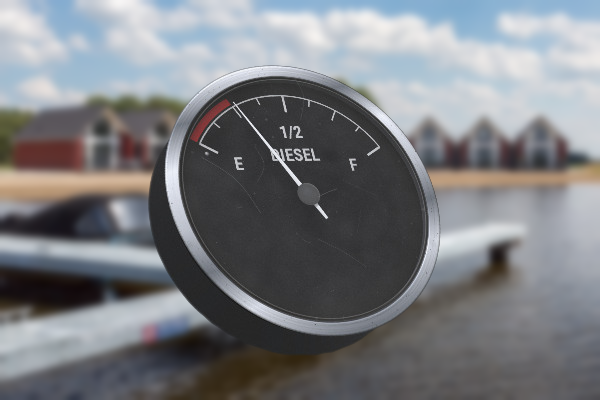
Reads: 0.25
